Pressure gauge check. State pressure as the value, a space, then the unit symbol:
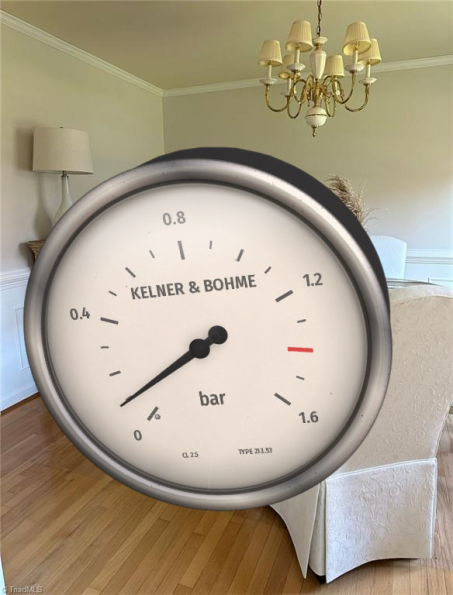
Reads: 0.1 bar
